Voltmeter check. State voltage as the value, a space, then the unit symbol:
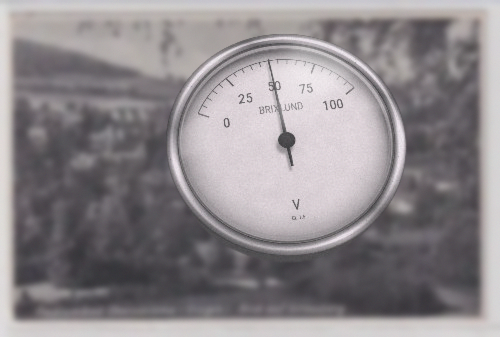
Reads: 50 V
